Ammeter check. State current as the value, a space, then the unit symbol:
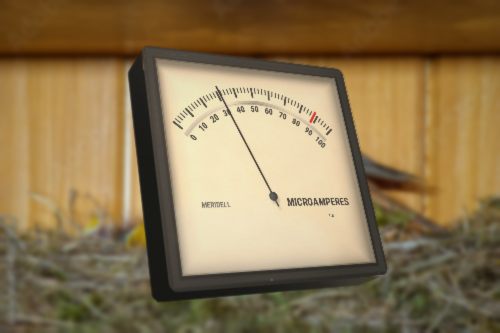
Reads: 30 µA
